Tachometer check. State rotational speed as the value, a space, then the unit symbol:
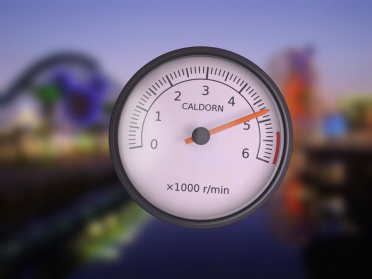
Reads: 4800 rpm
